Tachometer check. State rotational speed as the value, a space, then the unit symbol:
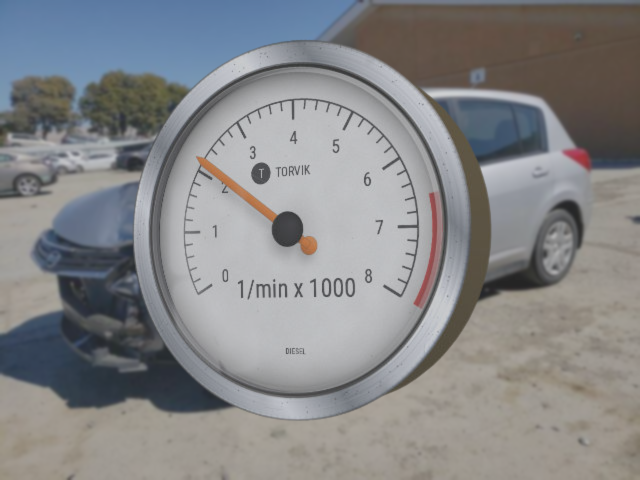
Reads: 2200 rpm
